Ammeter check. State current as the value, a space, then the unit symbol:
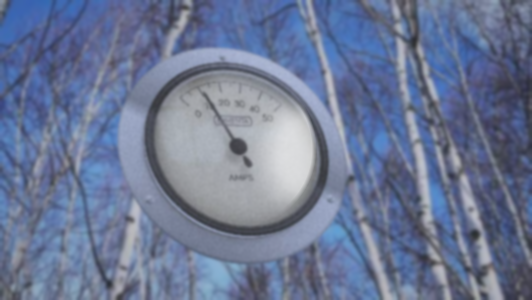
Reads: 10 A
